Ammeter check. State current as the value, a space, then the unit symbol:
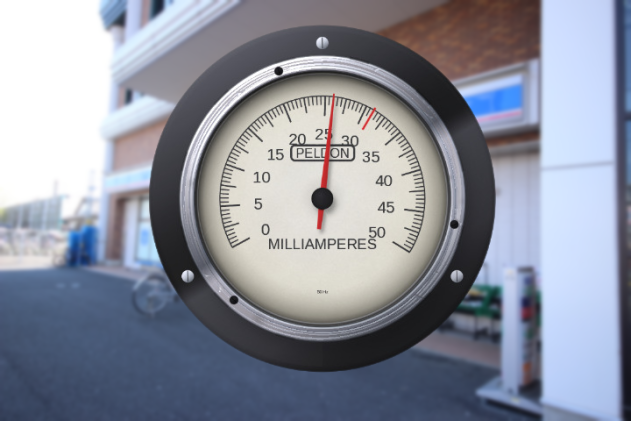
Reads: 26 mA
